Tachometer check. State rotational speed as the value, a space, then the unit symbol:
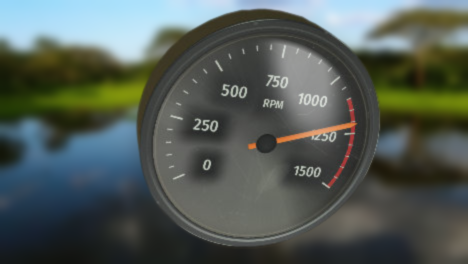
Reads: 1200 rpm
